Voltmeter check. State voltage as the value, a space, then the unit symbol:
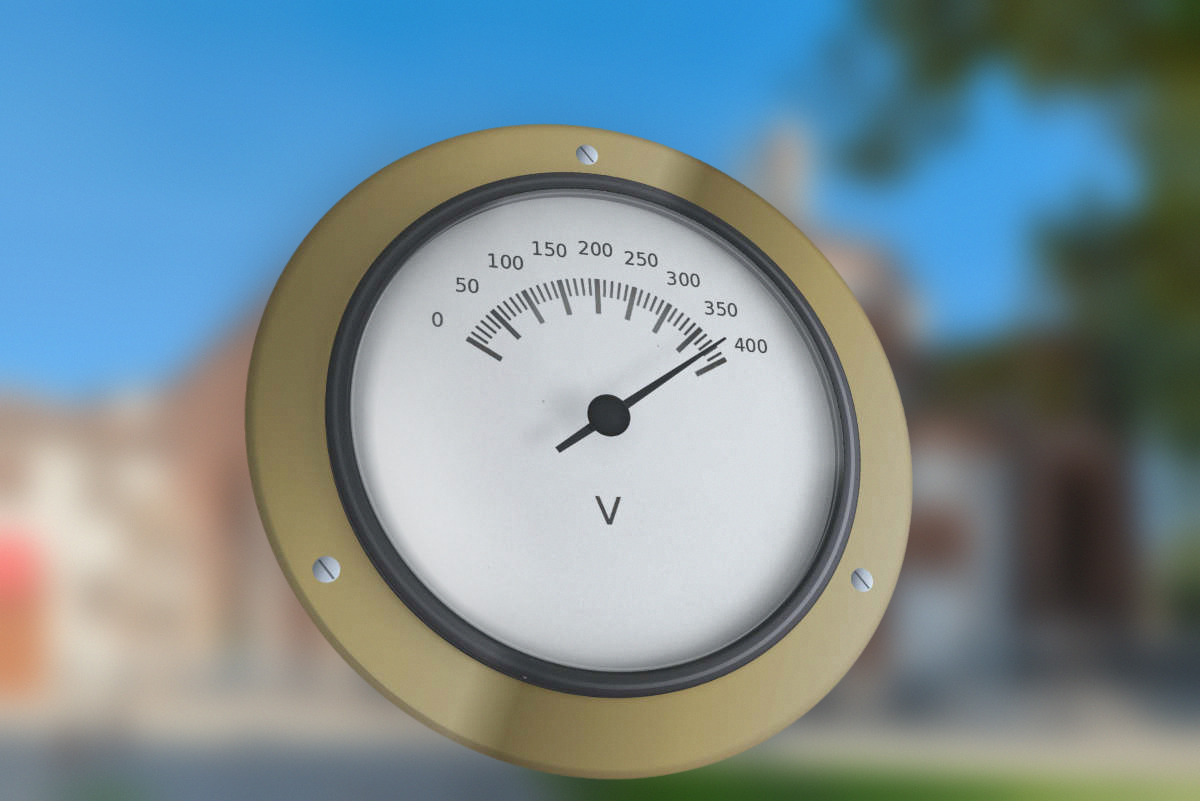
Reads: 380 V
